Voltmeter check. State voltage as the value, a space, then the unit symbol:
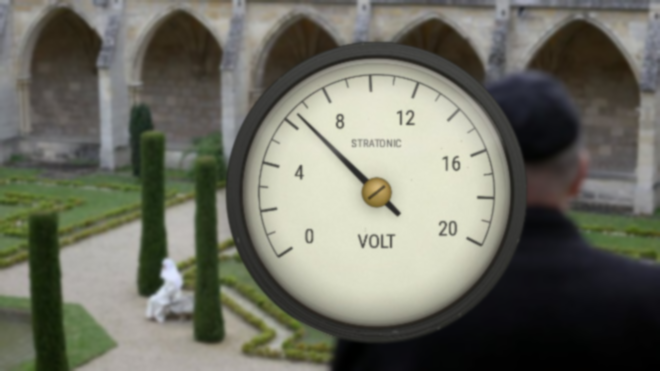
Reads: 6.5 V
